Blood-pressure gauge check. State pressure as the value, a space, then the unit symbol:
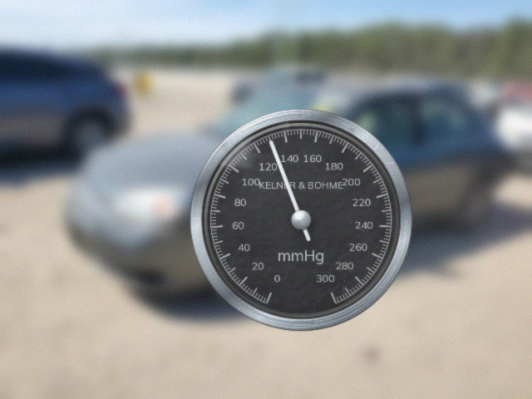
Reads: 130 mmHg
